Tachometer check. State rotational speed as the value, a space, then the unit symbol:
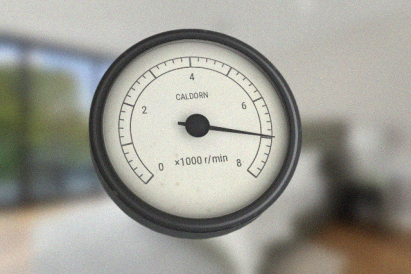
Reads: 7000 rpm
